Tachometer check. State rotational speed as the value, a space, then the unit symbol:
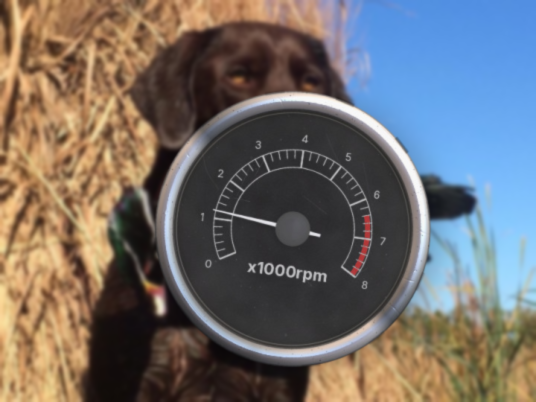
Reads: 1200 rpm
